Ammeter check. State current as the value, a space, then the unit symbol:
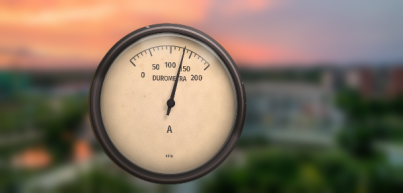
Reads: 130 A
